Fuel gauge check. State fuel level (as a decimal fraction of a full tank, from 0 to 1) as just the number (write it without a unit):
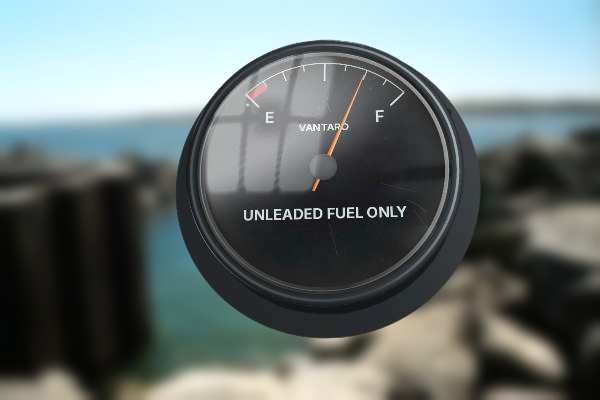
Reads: 0.75
